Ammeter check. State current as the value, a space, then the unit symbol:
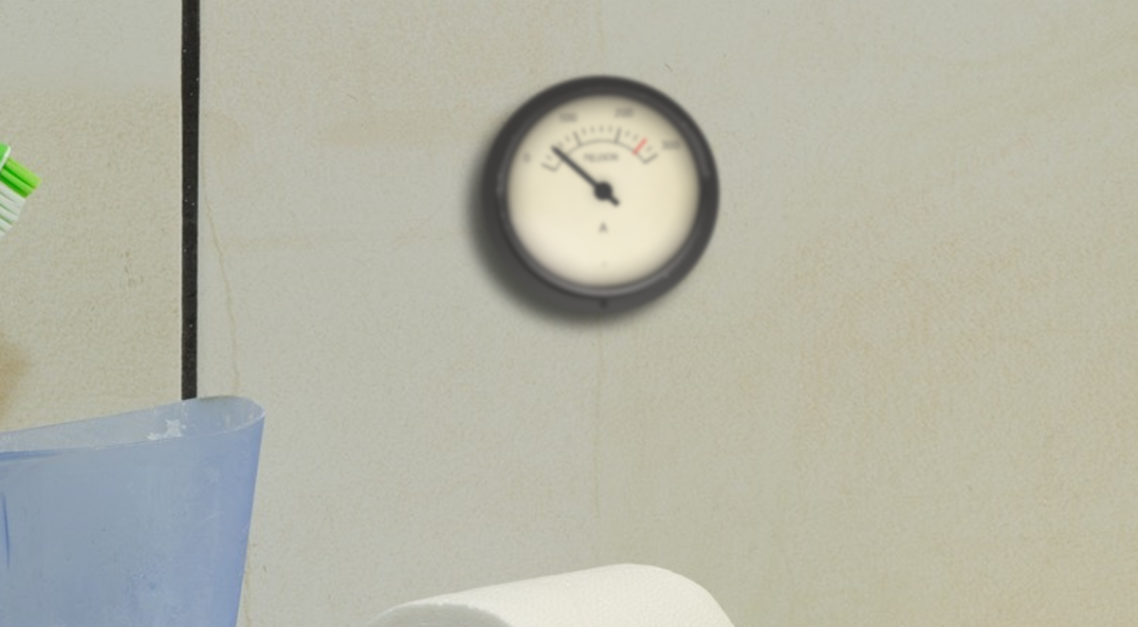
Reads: 40 A
